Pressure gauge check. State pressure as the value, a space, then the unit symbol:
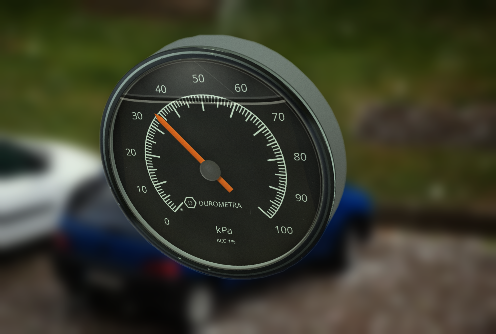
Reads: 35 kPa
